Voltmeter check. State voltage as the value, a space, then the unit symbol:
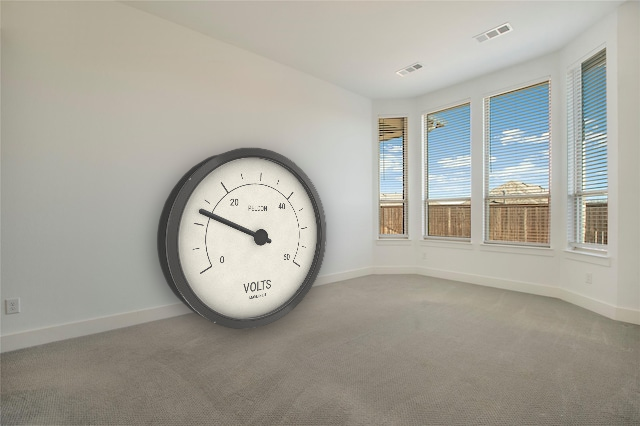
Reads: 12.5 V
